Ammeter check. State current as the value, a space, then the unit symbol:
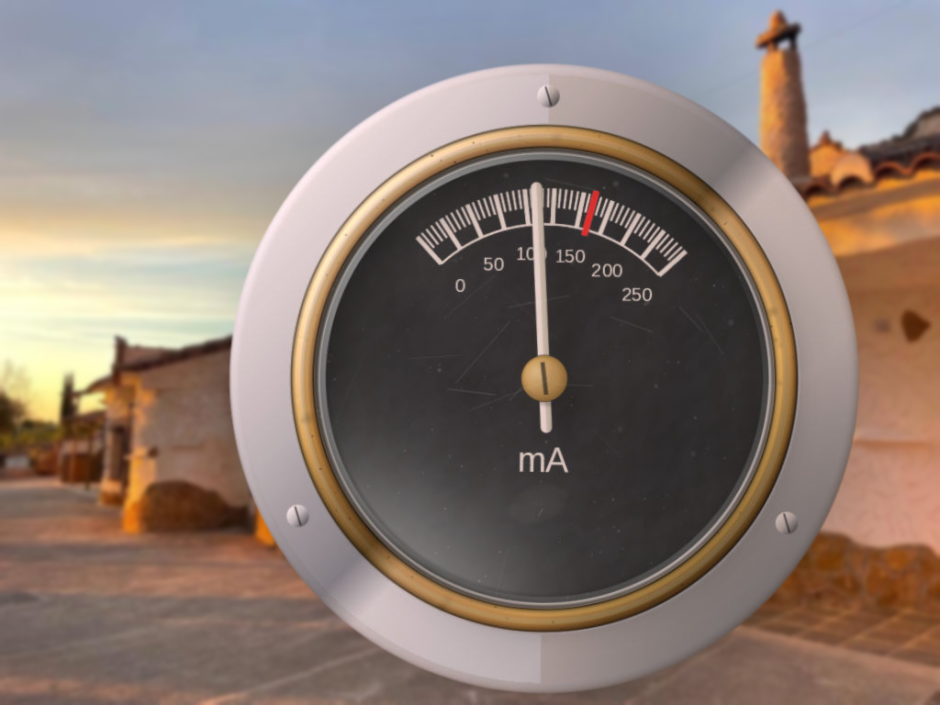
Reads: 110 mA
